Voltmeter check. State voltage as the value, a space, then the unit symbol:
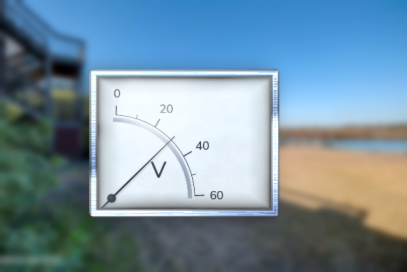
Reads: 30 V
